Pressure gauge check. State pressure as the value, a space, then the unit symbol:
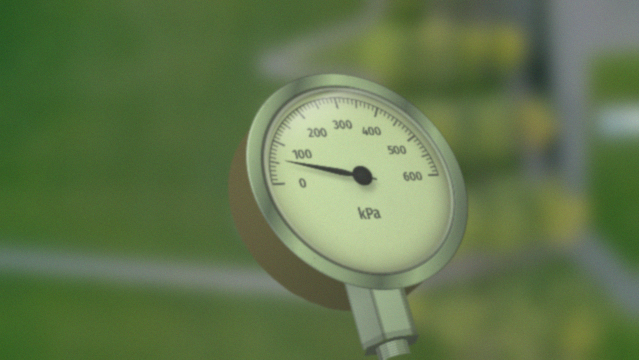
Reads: 50 kPa
